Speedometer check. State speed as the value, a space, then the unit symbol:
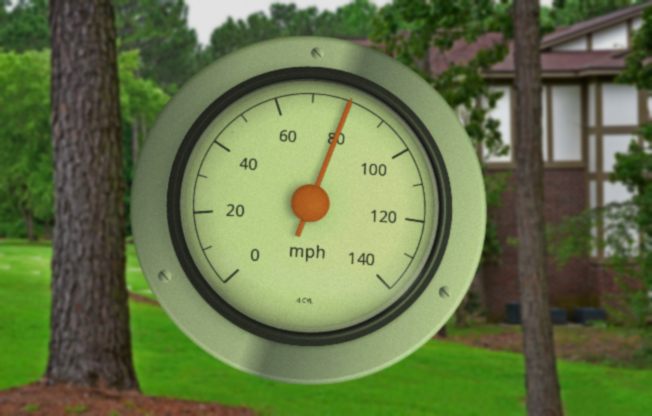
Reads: 80 mph
